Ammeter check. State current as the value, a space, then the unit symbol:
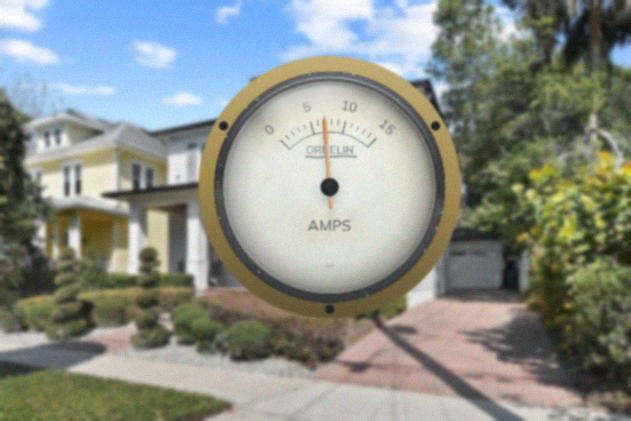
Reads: 7 A
